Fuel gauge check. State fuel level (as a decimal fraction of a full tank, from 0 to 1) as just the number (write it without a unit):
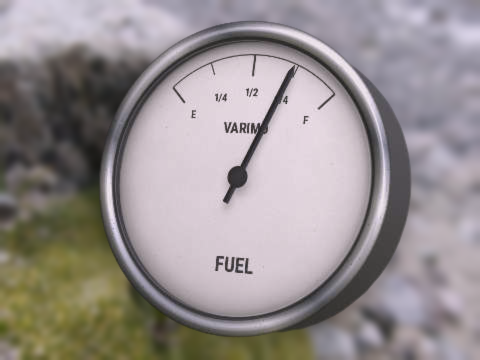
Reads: 0.75
